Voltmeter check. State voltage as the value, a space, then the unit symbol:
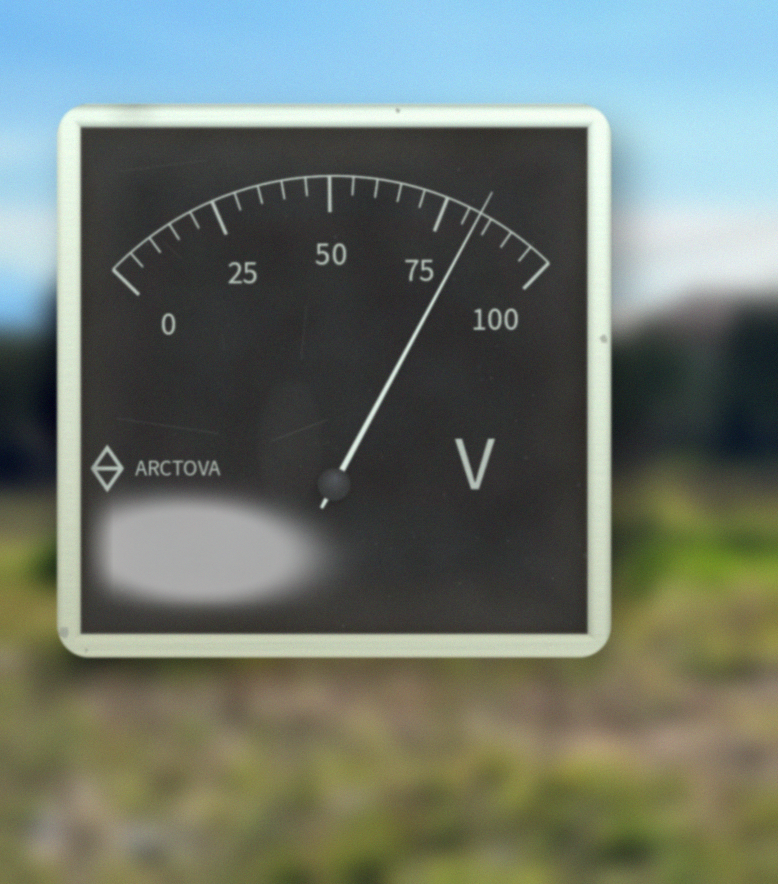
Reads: 82.5 V
